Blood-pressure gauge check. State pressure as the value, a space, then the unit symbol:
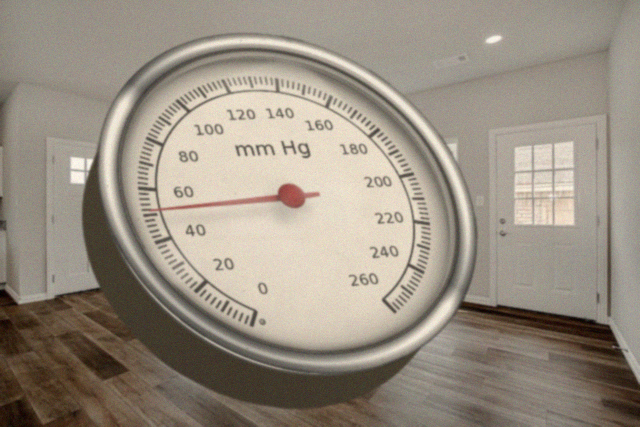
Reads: 50 mmHg
